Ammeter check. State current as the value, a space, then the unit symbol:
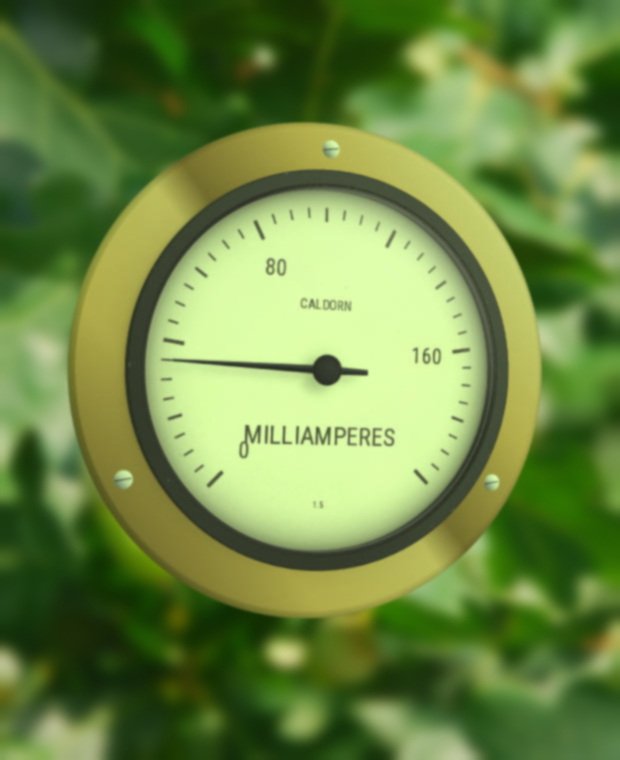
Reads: 35 mA
